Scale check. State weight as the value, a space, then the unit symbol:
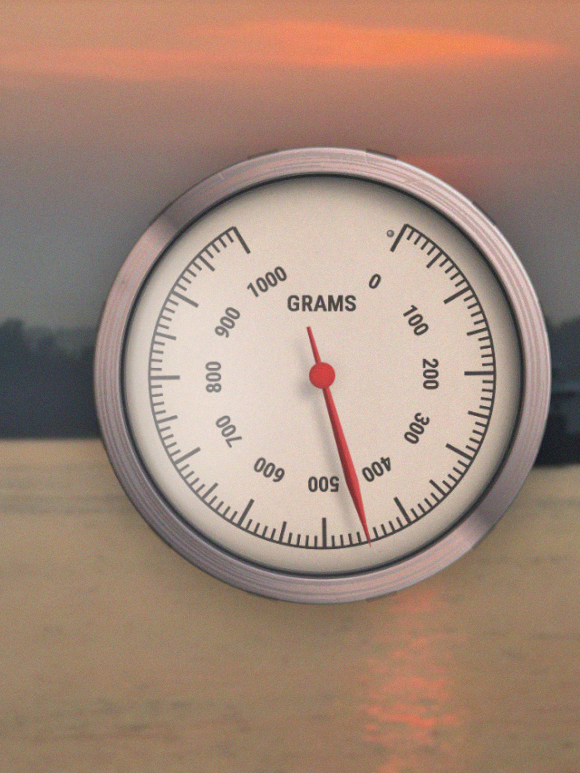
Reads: 450 g
